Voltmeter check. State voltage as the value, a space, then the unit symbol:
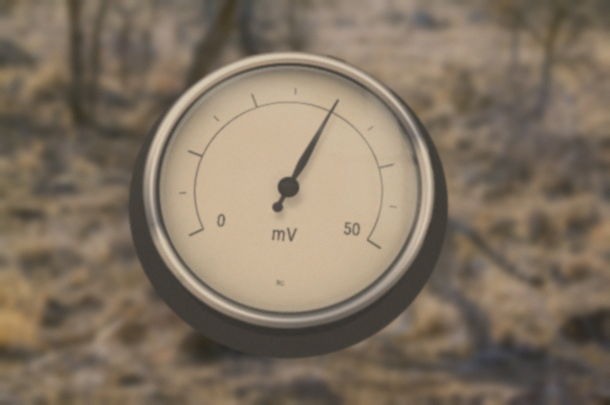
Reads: 30 mV
